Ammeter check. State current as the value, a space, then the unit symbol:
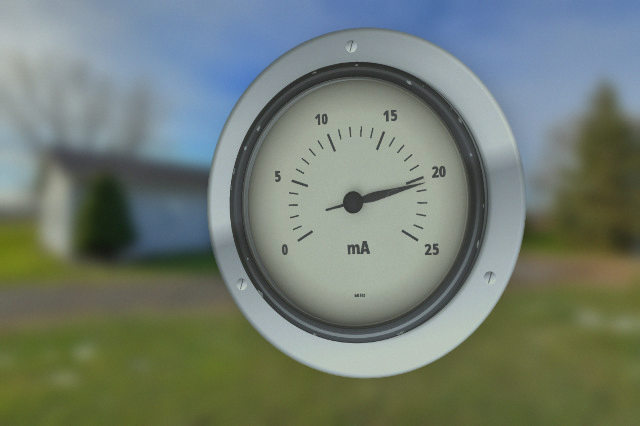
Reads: 20.5 mA
